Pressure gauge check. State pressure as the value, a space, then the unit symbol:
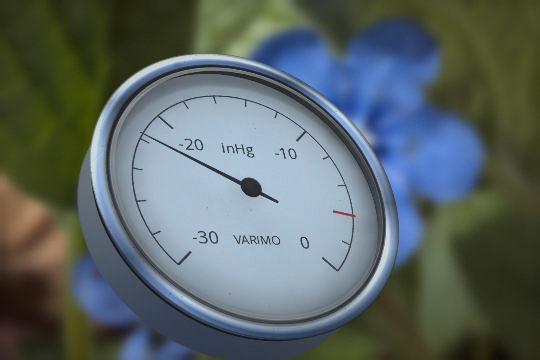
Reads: -22 inHg
